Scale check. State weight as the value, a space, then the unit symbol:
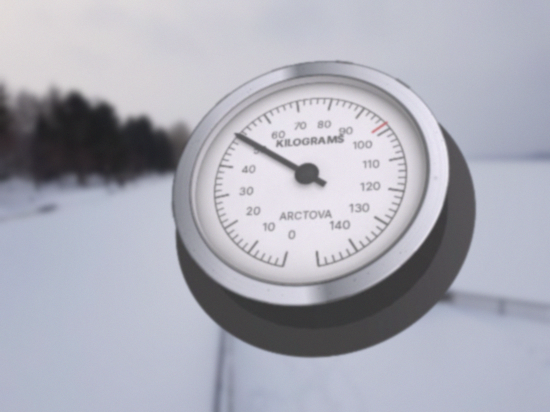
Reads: 50 kg
